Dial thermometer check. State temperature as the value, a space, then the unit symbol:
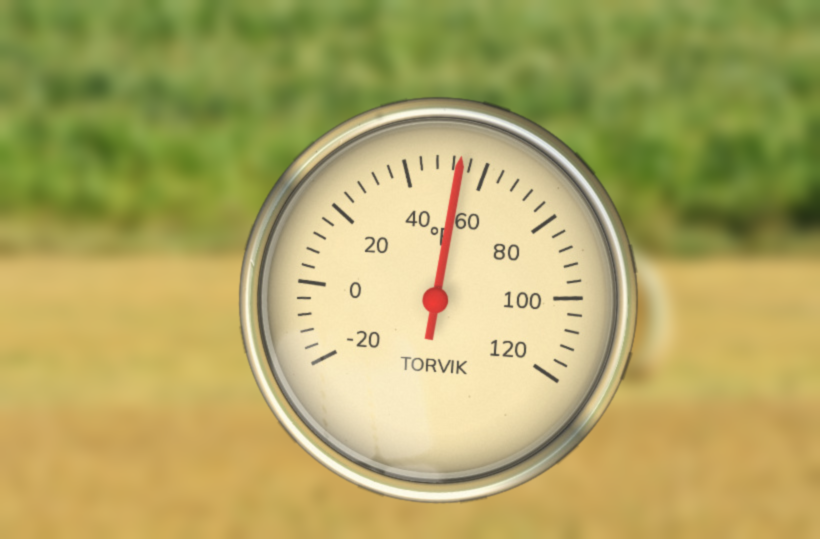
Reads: 54 °F
